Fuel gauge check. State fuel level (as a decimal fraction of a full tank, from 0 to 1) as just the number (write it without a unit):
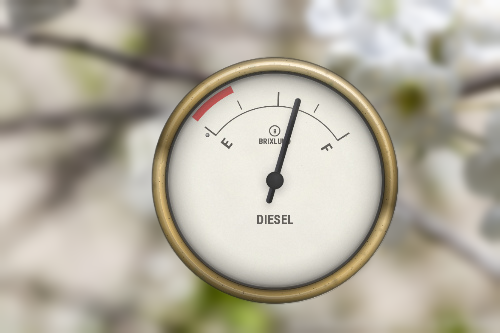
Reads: 0.625
